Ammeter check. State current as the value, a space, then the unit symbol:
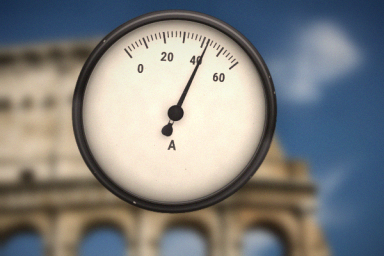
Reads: 42 A
